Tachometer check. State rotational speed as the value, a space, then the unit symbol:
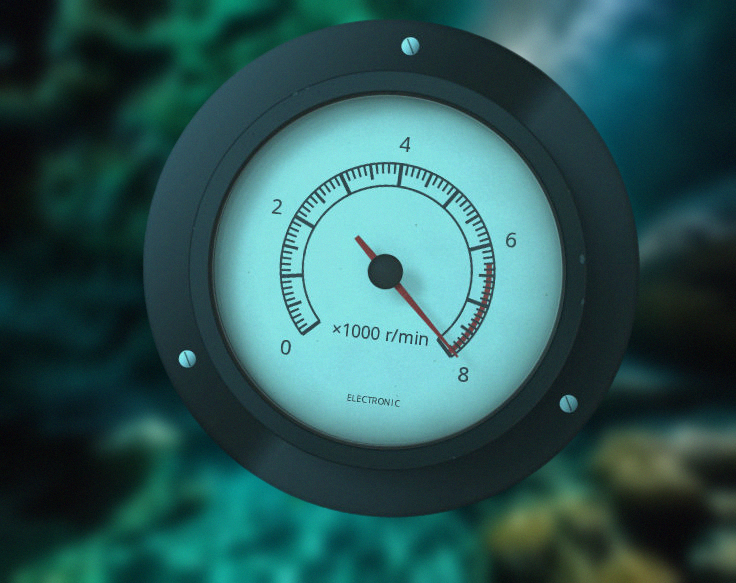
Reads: 7900 rpm
